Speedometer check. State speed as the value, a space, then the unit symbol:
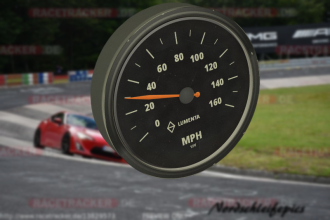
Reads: 30 mph
